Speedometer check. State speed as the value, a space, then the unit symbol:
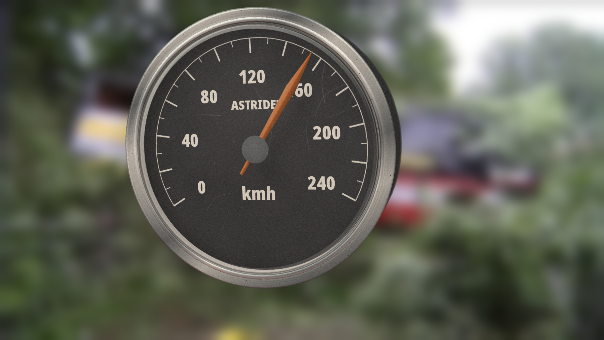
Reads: 155 km/h
